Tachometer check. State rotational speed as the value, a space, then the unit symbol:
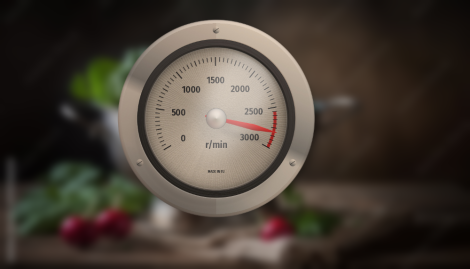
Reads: 2800 rpm
